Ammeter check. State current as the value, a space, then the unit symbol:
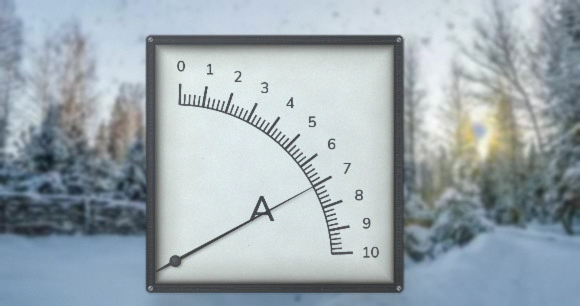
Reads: 7 A
